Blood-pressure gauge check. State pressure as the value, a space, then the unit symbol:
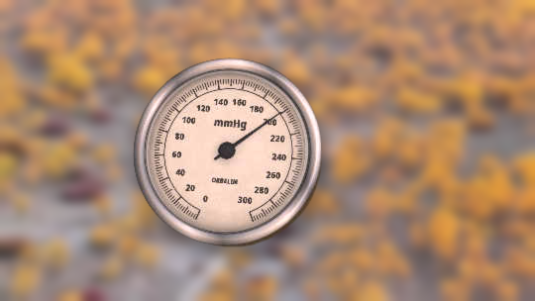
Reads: 200 mmHg
